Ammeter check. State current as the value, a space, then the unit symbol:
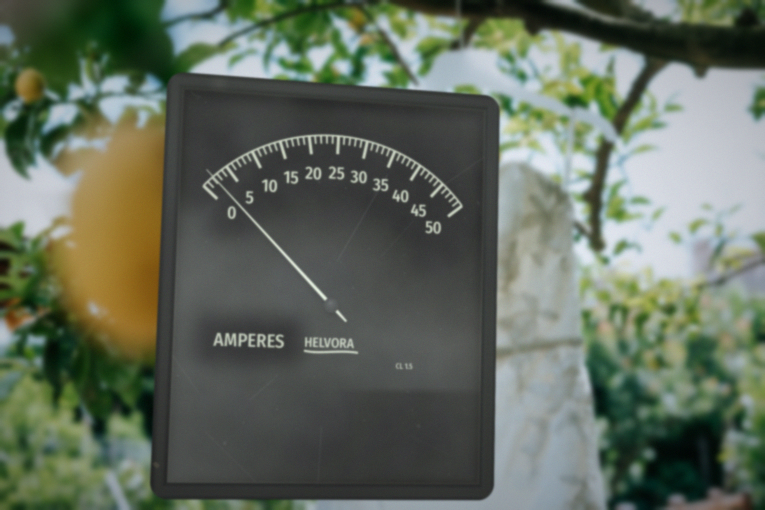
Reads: 2 A
